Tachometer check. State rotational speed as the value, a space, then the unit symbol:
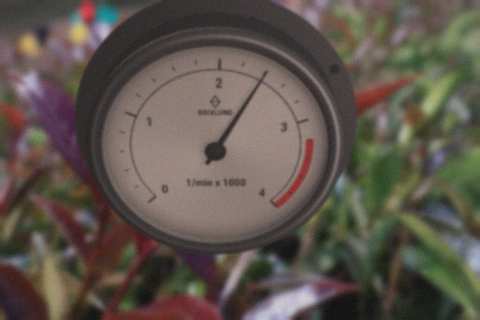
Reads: 2400 rpm
